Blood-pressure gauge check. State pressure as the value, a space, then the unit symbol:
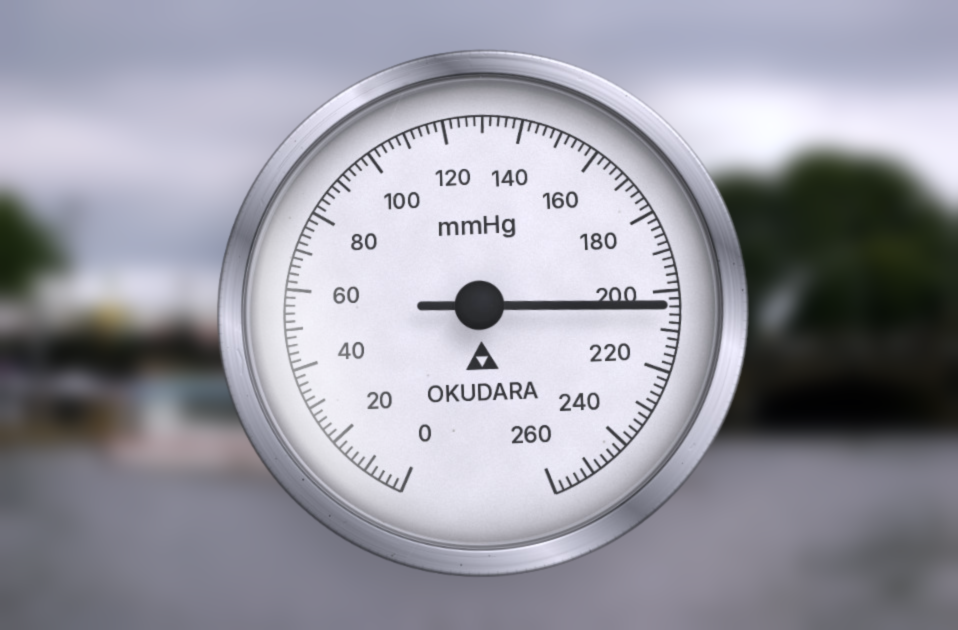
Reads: 204 mmHg
